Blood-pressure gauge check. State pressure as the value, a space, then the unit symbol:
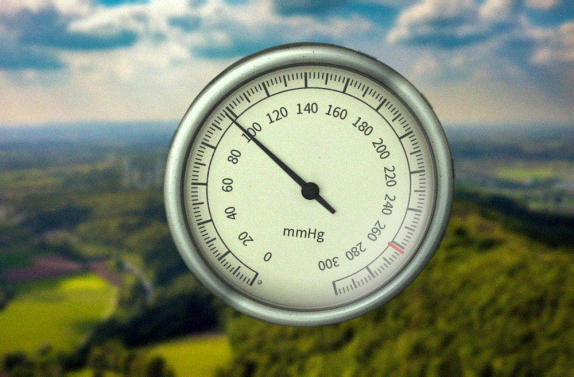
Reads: 98 mmHg
